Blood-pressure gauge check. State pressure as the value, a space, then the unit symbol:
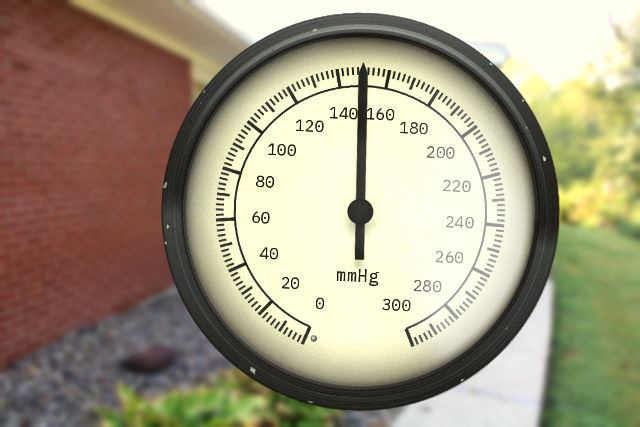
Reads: 150 mmHg
